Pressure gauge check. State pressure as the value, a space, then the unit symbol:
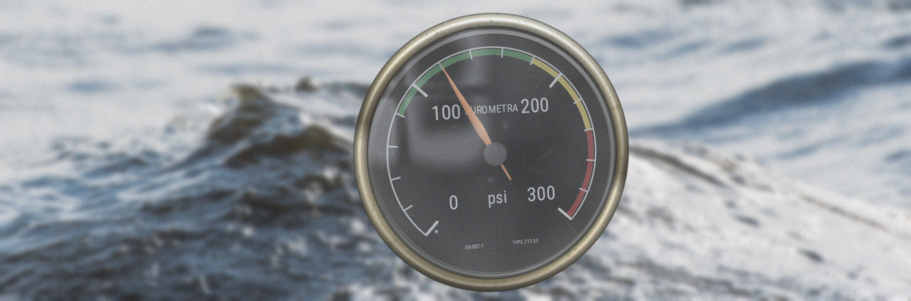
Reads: 120 psi
